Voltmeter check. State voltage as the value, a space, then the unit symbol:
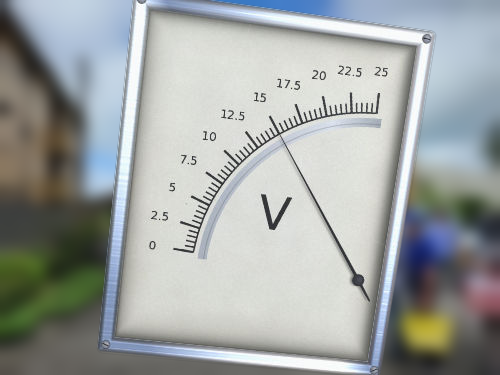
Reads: 15 V
